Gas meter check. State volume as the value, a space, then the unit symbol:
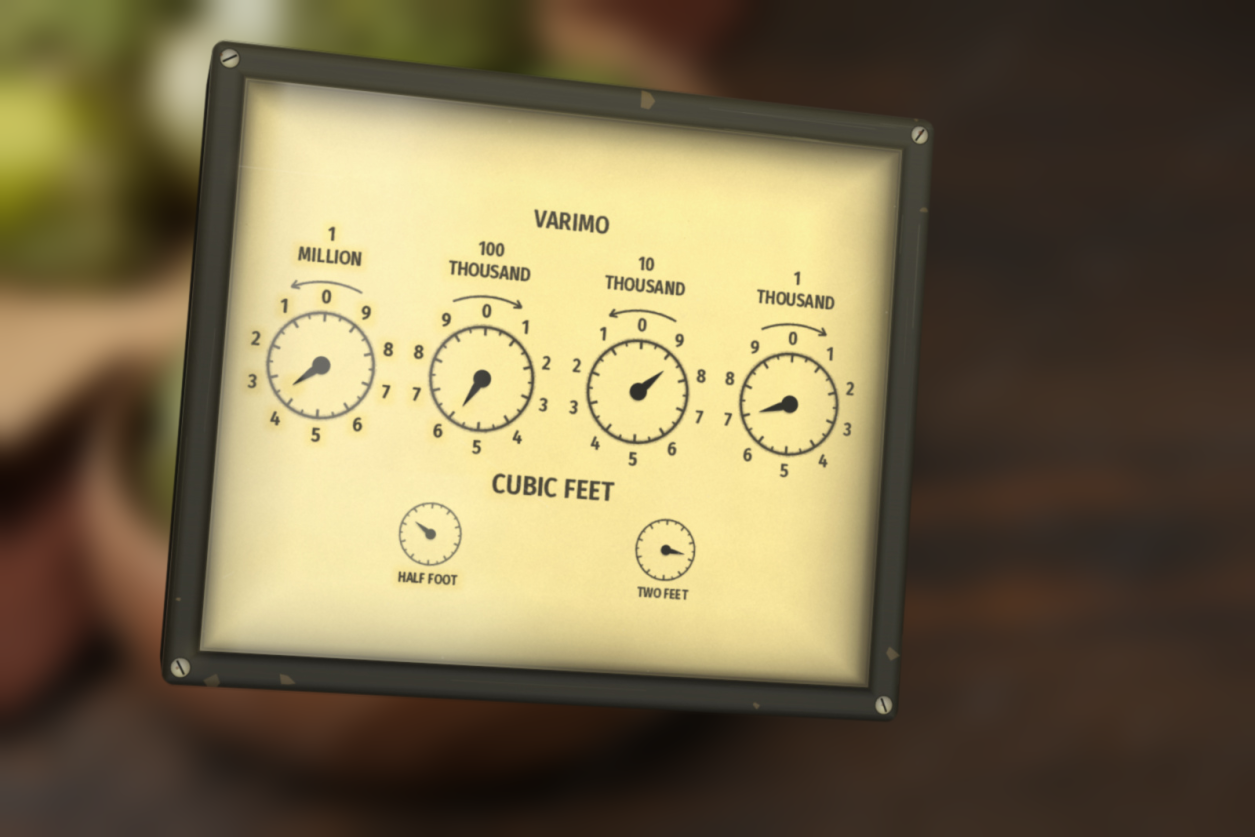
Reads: 358700 ft³
